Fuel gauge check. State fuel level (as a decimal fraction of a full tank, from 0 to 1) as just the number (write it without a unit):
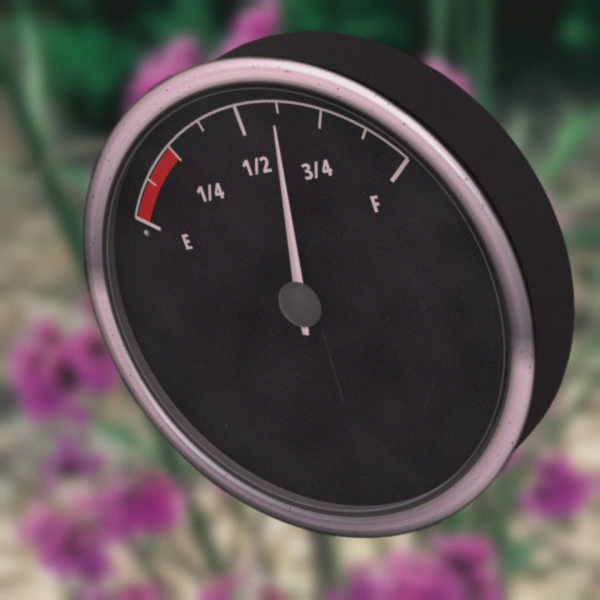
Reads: 0.625
